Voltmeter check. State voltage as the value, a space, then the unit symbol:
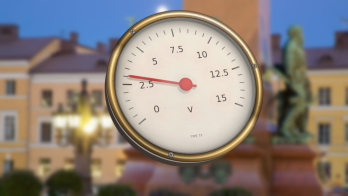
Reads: 3 V
